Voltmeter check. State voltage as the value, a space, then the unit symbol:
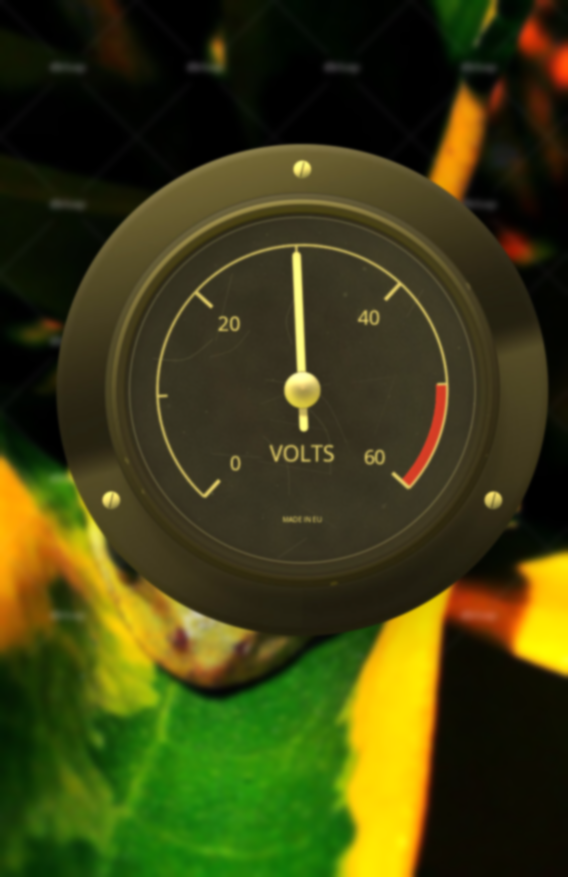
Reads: 30 V
